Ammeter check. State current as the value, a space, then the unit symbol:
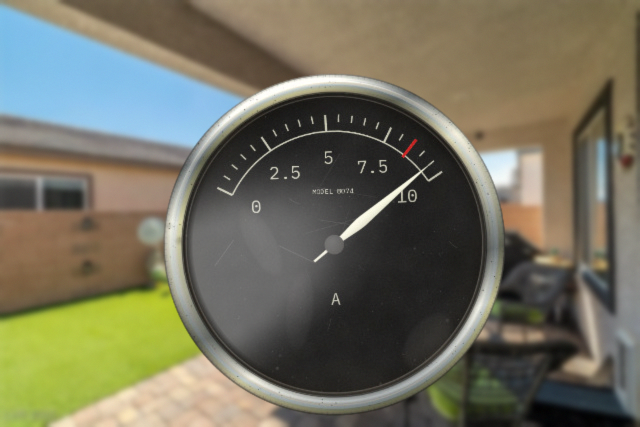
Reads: 9.5 A
